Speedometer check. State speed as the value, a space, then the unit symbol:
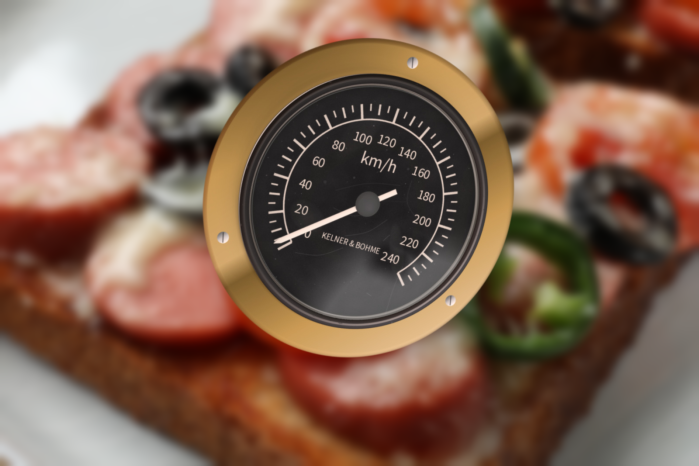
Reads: 5 km/h
